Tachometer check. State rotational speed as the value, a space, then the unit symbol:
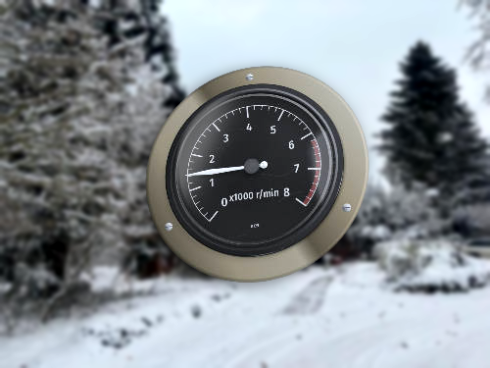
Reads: 1400 rpm
